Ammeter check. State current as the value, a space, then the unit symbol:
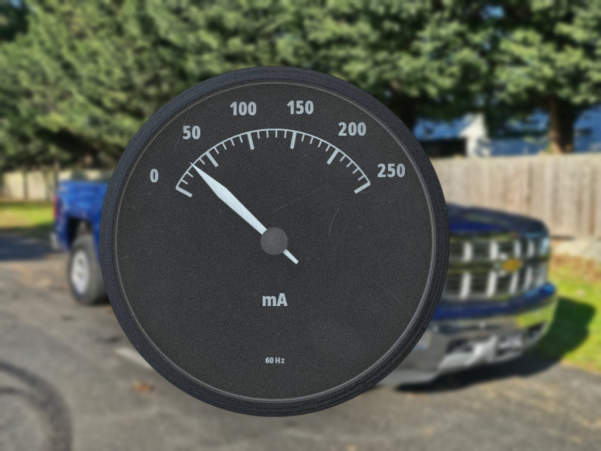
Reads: 30 mA
